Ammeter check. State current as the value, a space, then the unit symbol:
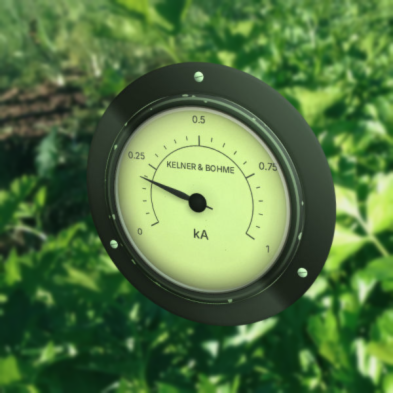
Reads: 0.2 kA
